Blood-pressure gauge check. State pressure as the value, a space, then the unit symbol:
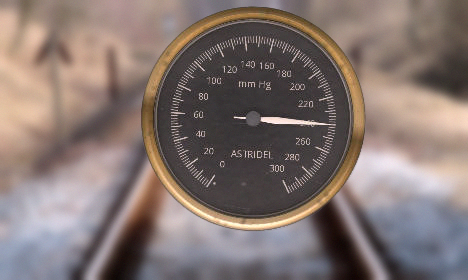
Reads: 240 mmHg
